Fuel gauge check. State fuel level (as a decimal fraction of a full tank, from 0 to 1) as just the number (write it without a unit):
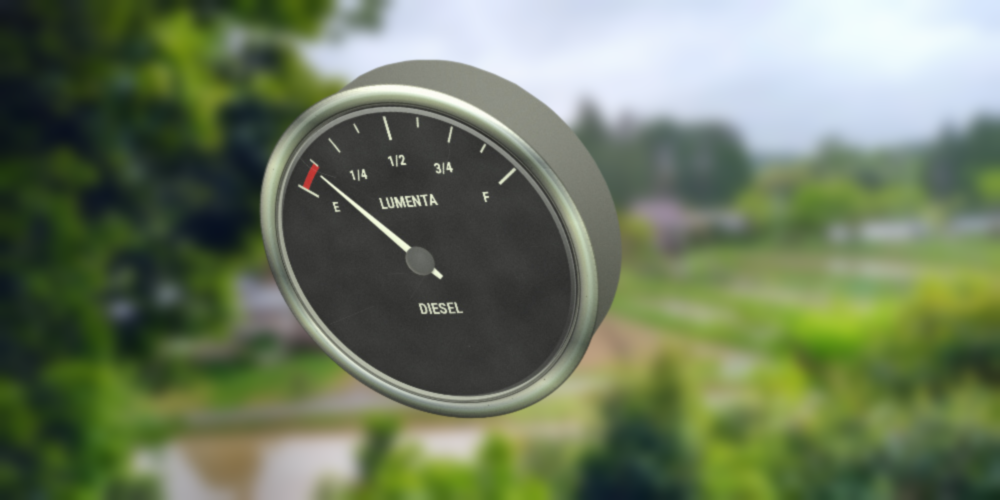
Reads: 0.125
